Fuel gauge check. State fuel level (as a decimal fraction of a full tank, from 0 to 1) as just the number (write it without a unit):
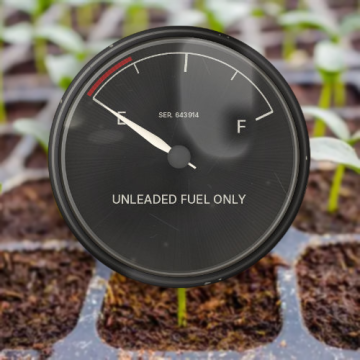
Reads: 0
